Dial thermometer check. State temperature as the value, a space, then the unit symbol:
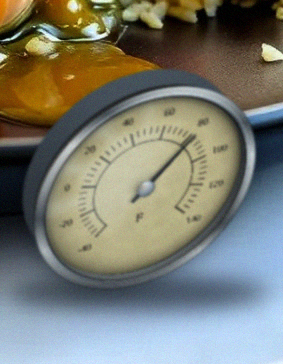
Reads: 80 °F
